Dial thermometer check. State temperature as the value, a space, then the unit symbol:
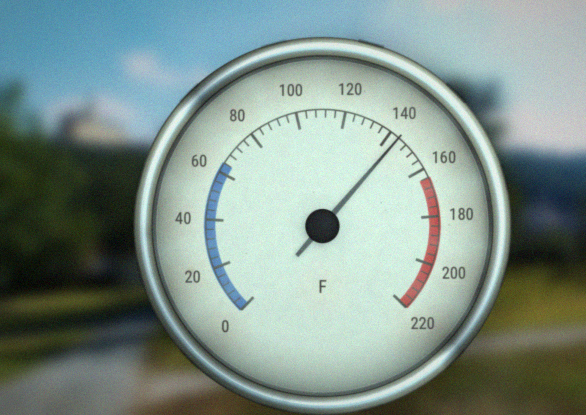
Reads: 144 °F
